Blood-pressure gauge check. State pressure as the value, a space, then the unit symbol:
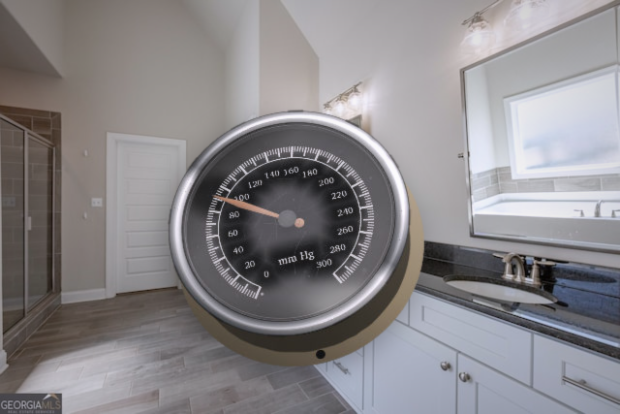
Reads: 90 mmHg
